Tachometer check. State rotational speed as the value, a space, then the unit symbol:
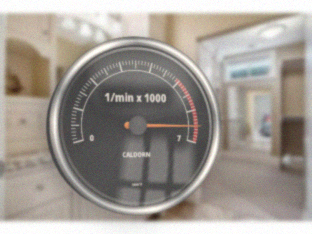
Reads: 6500 rpm
